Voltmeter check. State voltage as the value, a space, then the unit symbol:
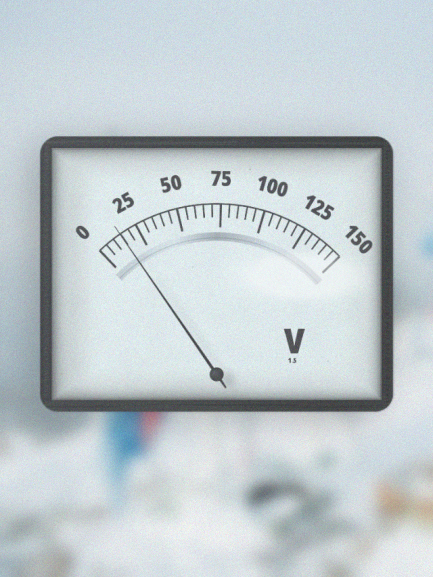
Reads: 15 V
